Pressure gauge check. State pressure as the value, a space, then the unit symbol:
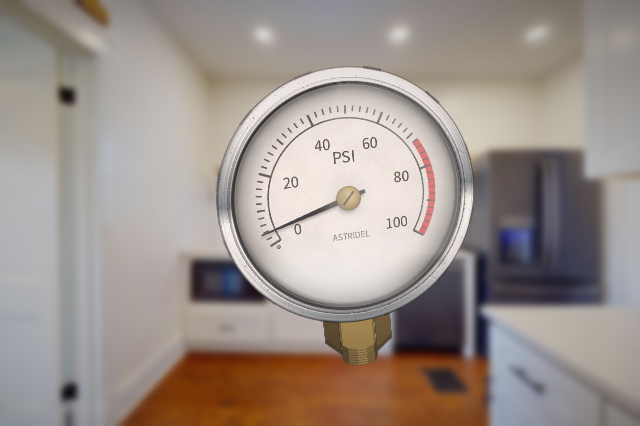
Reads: 4 psi
